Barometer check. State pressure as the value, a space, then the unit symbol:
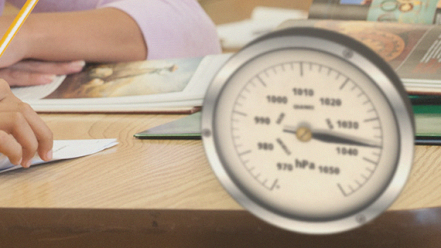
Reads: 1036 hPa
